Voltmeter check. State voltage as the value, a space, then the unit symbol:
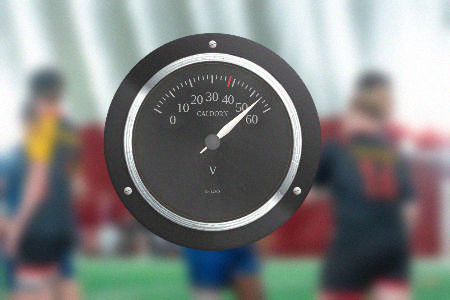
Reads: 54 V
